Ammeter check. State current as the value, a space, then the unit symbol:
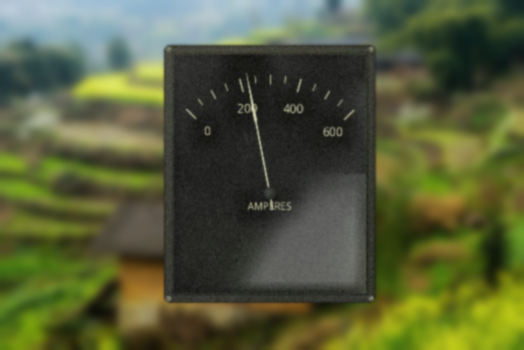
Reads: 225 A
